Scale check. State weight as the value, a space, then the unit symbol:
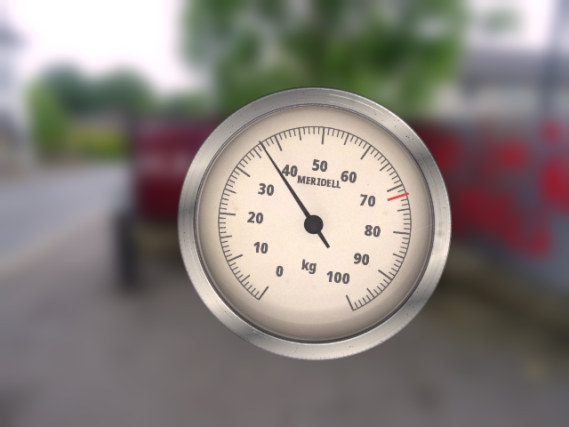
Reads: 37 kg
